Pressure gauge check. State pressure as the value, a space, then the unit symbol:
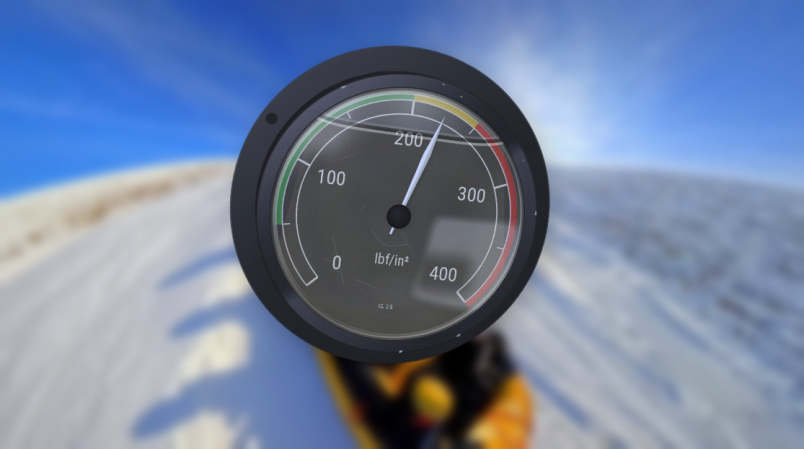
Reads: 225 psi
